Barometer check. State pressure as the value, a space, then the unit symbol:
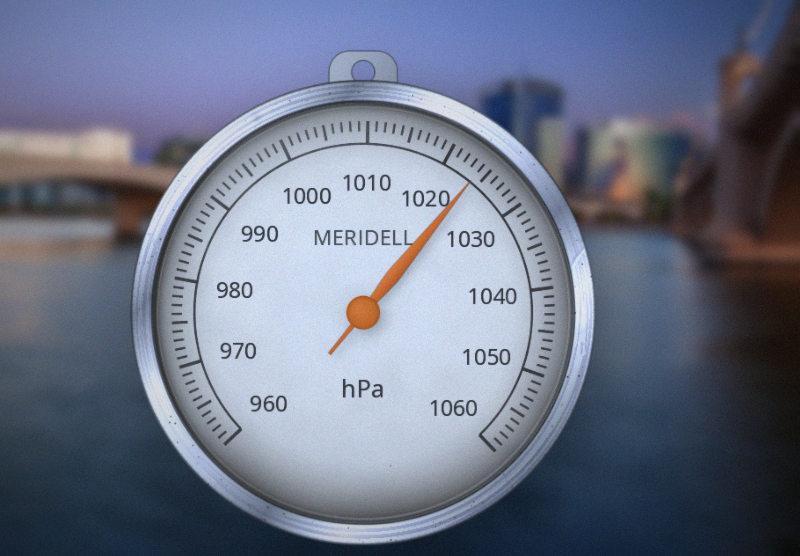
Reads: 1024 hPa
